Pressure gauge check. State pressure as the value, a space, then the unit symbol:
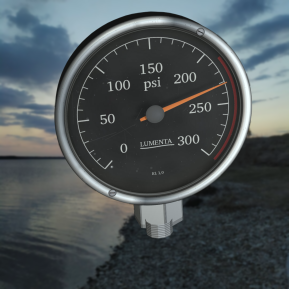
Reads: 230 psi
